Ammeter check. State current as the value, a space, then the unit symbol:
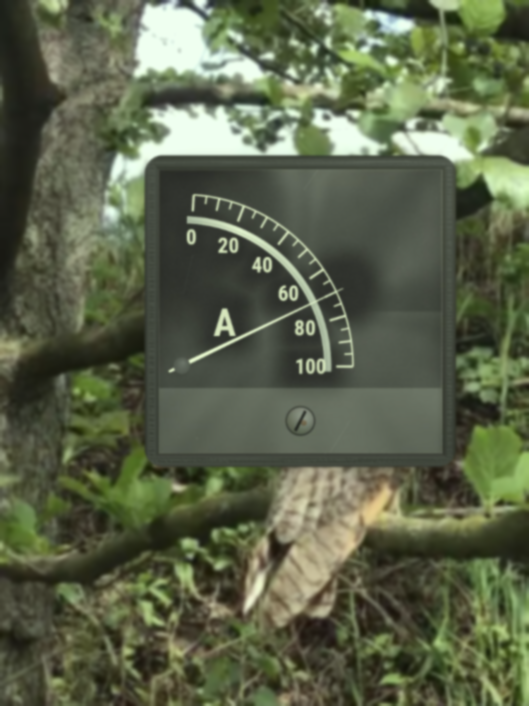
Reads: 70 A
